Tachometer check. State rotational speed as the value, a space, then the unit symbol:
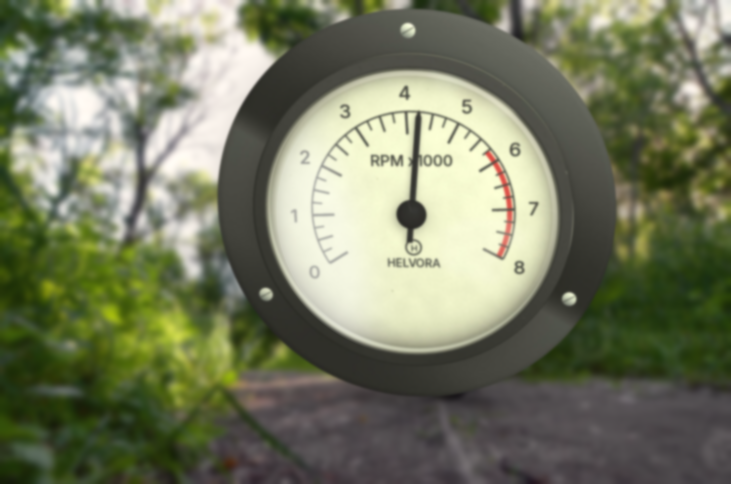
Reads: 4250 rpm
